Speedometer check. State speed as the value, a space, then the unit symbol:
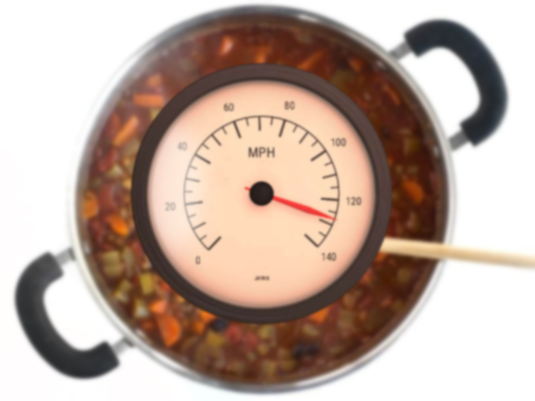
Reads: 127.5 mph
